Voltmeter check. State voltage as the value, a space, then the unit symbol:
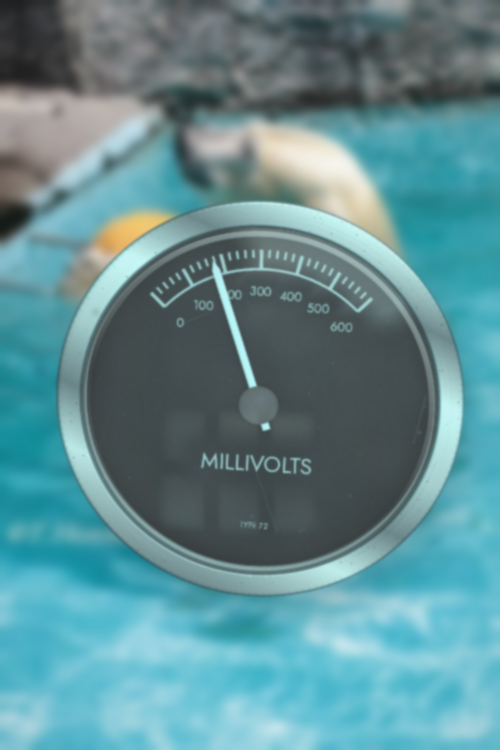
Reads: 180 mV
